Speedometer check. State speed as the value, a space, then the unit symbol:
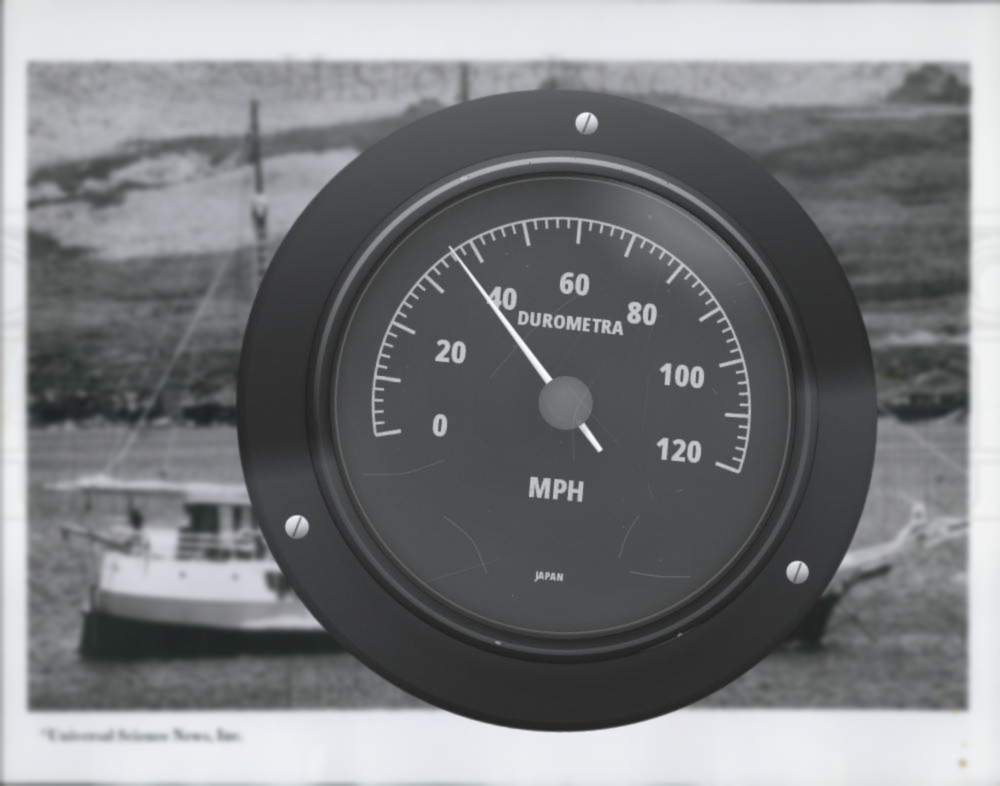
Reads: 36 mph
